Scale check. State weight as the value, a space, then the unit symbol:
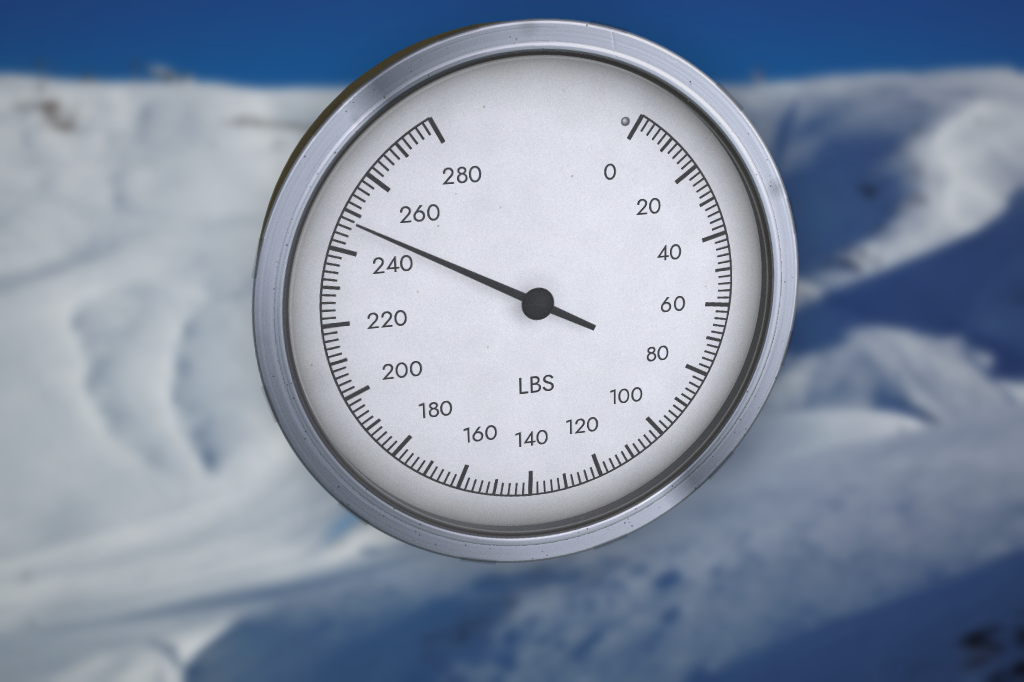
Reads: 248 lb
